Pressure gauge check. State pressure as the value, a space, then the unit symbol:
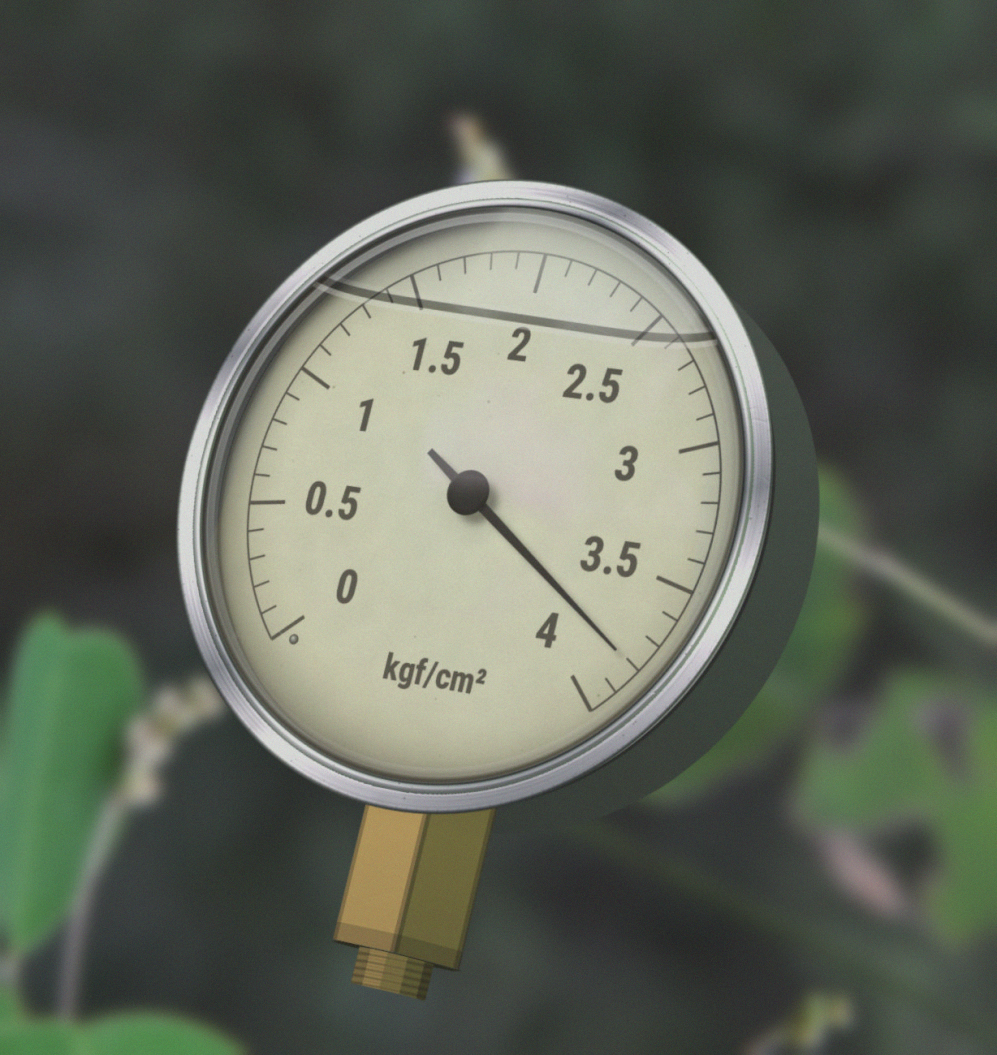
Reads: 3.8 kg/cm²
